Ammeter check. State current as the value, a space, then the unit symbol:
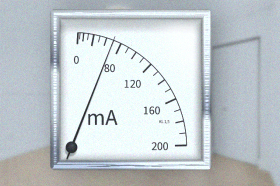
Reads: 70 mA
